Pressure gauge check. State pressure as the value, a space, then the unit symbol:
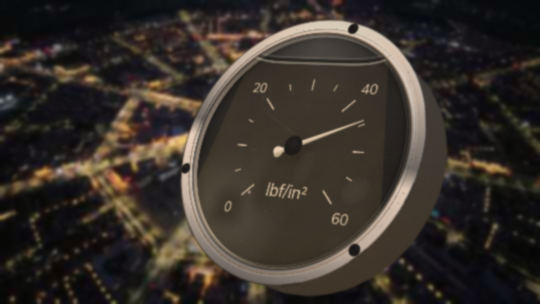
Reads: 45 psi
